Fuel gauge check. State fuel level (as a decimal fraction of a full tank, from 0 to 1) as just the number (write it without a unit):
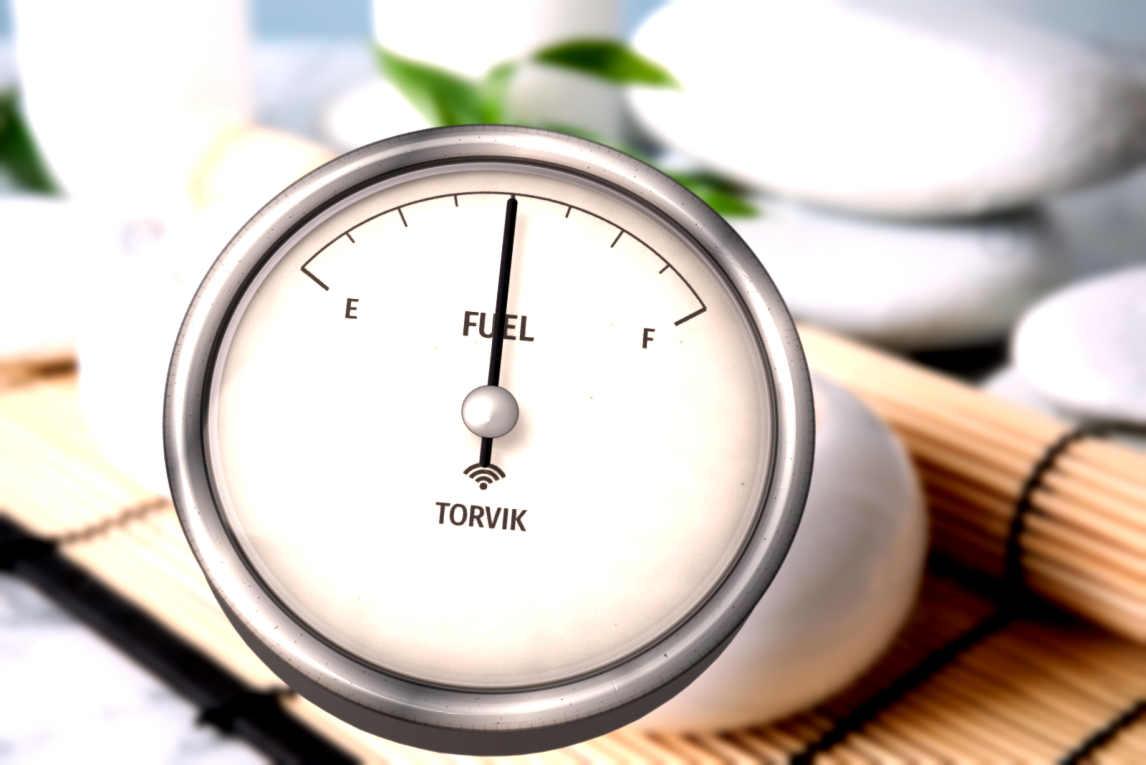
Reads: 0.5
